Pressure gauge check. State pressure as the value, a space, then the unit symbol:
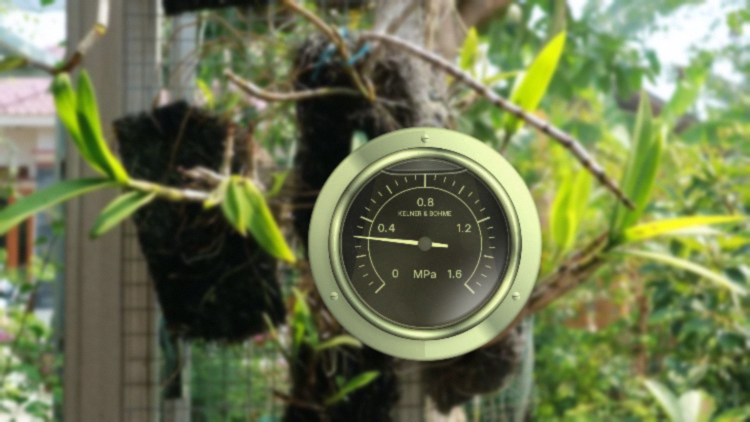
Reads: 0.3 MPa
